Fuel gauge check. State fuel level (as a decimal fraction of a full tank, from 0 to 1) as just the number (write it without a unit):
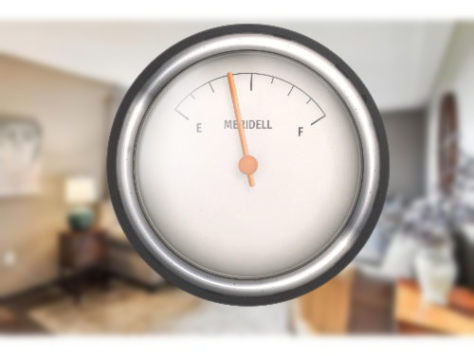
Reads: 0.375
